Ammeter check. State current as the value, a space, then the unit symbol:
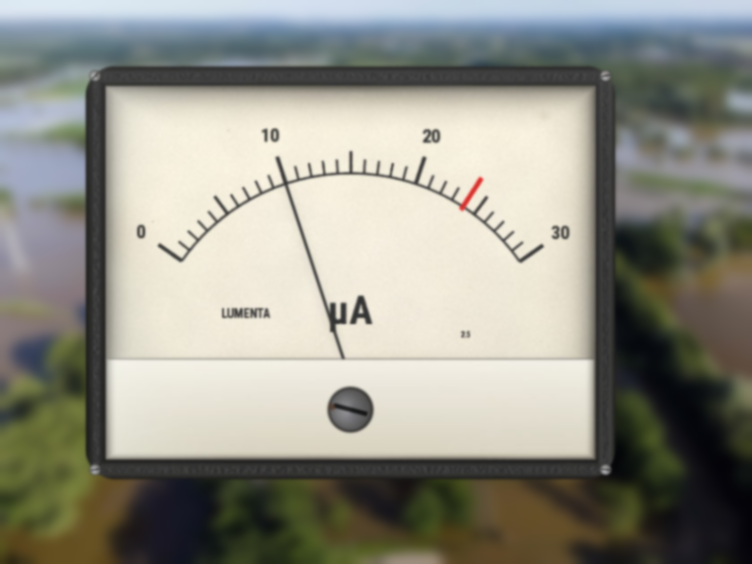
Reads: 10 µA
